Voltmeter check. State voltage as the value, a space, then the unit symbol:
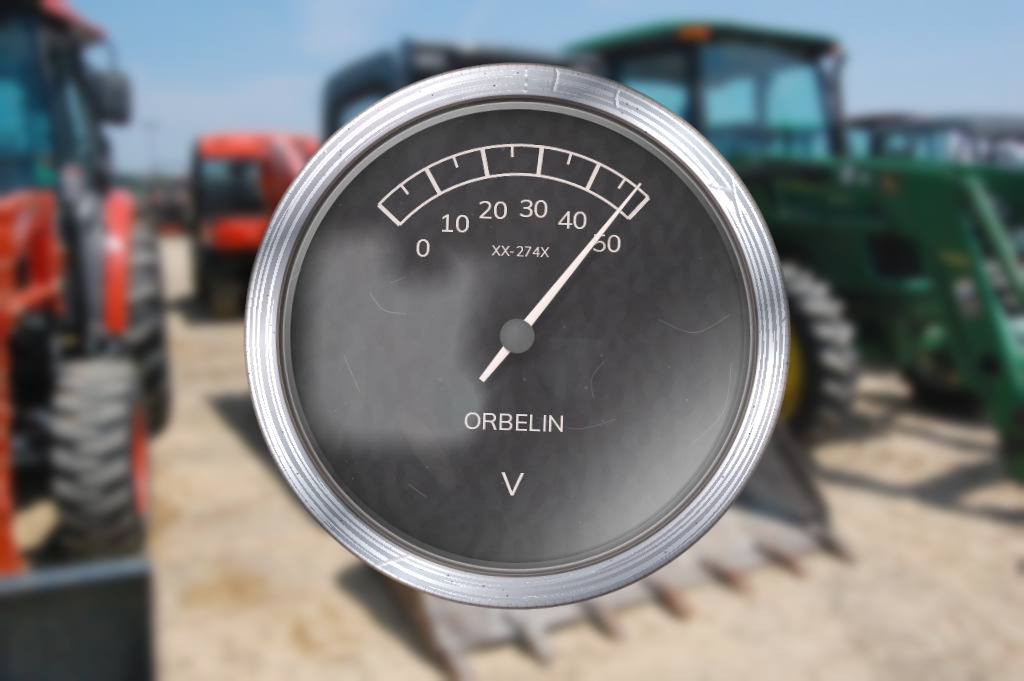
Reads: 47.5 V
